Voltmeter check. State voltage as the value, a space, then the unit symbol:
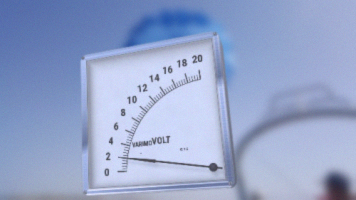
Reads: 2 V
